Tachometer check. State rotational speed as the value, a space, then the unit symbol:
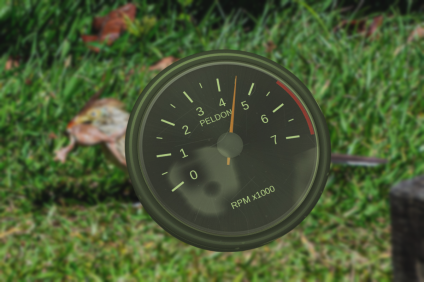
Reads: 4500 rpm
